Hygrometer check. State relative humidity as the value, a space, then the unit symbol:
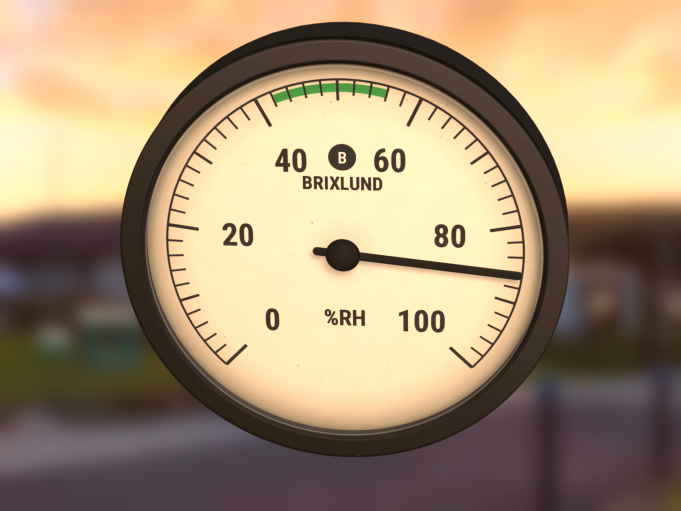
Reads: 86 %
